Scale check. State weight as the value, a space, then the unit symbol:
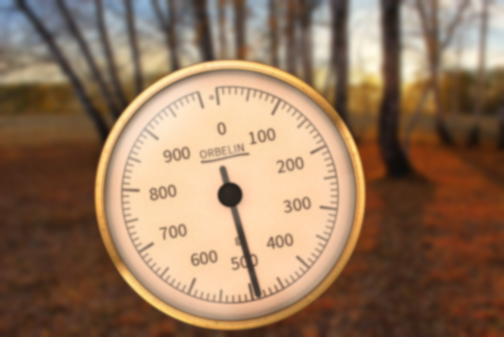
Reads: 490 g
